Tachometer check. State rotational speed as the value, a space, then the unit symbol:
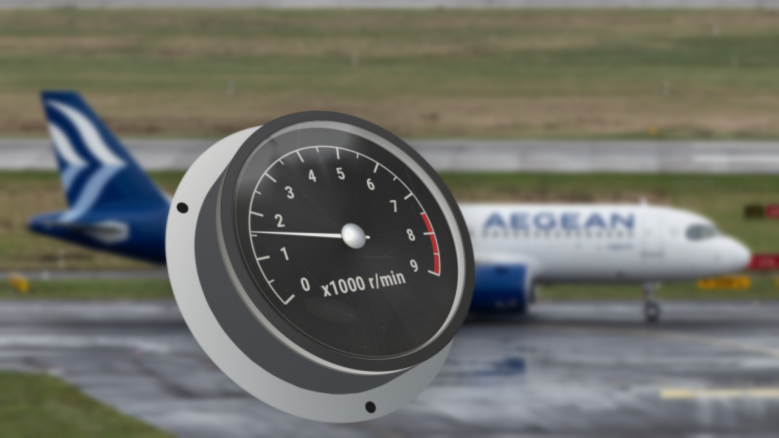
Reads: 1500 rpm
